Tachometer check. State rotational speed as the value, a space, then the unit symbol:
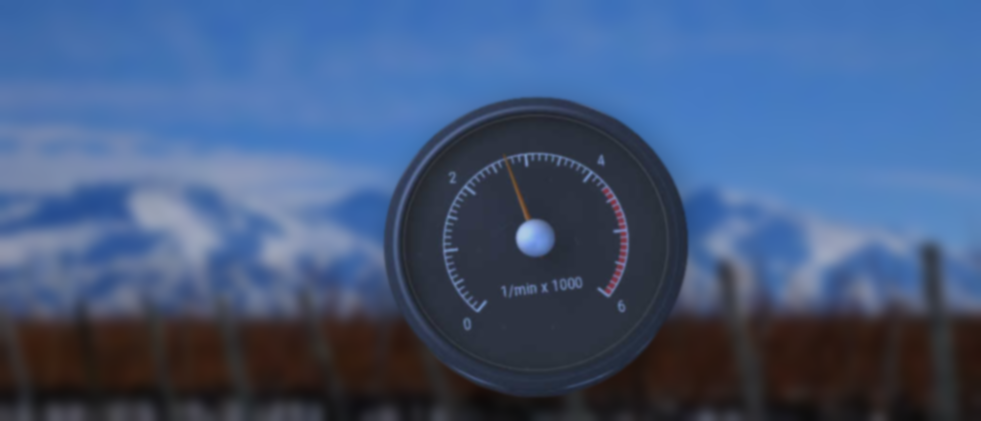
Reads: 2700 rpm
